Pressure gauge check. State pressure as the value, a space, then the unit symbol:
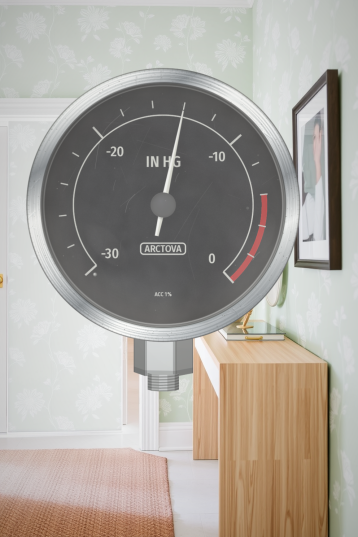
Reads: -14 inHg
